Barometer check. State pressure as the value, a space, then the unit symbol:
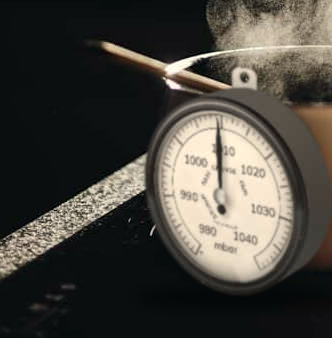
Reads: 1010 mbar
